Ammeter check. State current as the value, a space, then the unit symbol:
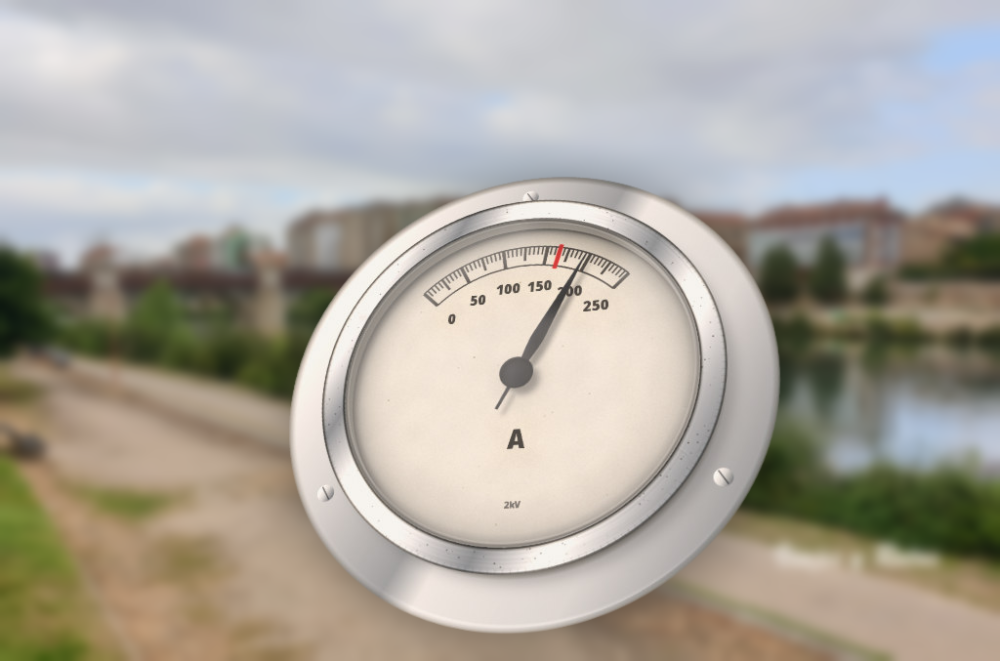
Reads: 200 A
